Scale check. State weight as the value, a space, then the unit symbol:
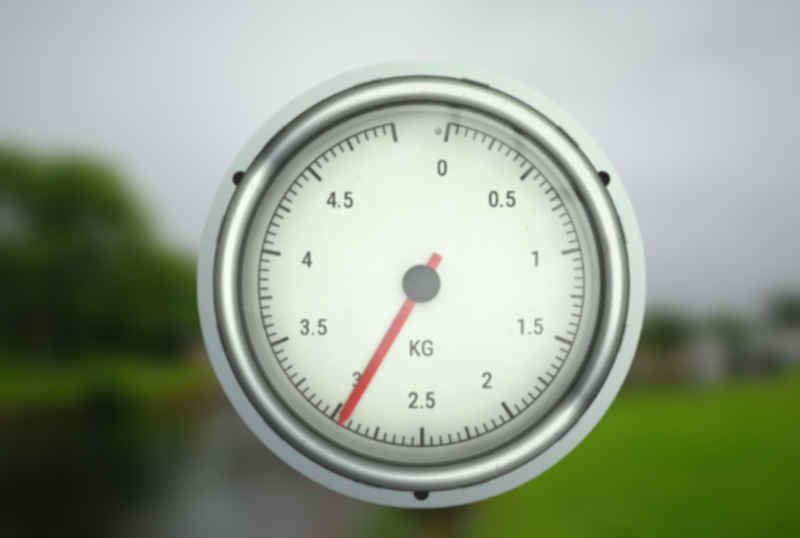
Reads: 2.95 kg
